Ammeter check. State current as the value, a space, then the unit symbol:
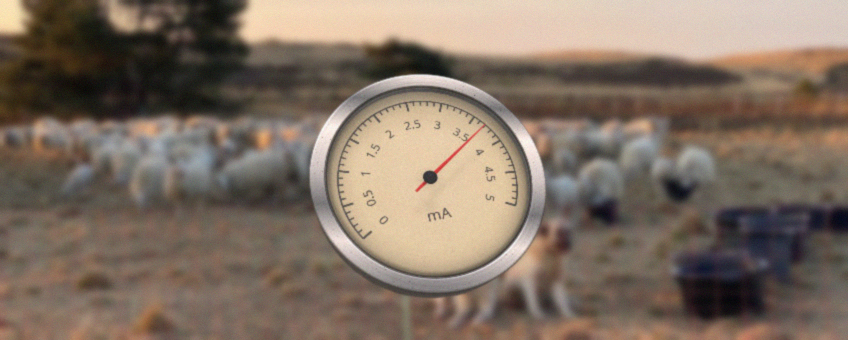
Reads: 3.7 mA
